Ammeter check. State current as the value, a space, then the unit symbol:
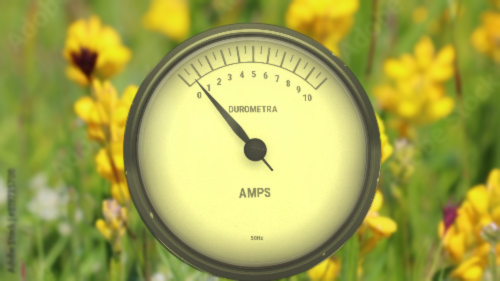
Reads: 0.5 A
